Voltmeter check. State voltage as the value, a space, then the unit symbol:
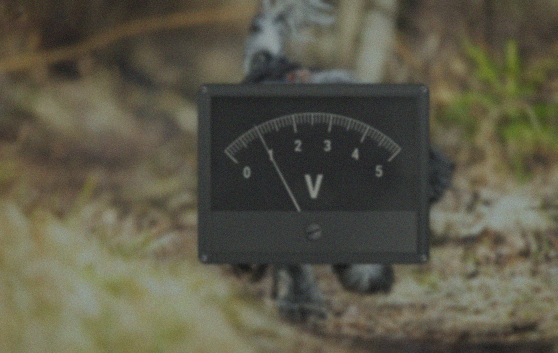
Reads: 1 V
